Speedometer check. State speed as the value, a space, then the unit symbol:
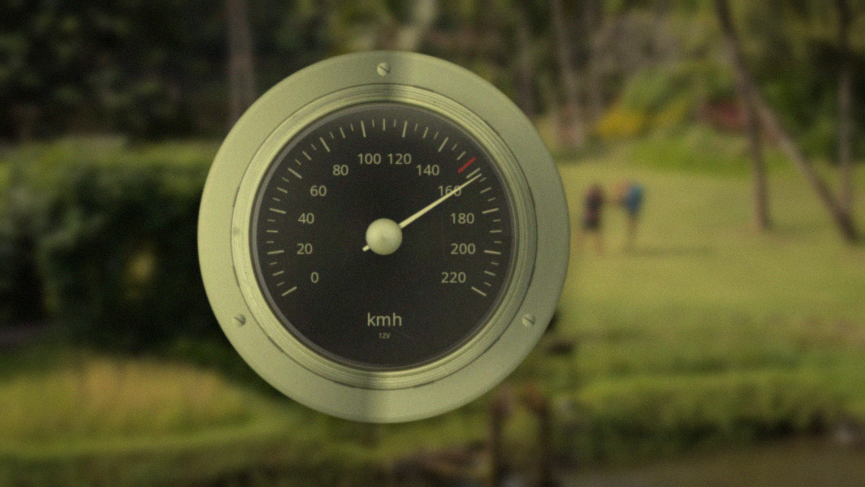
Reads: 162.5 km/h
